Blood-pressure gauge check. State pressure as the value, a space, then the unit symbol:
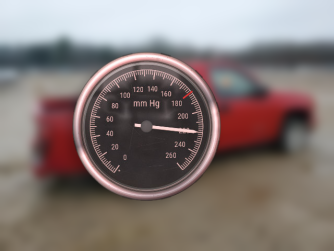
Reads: 220 mmHg
